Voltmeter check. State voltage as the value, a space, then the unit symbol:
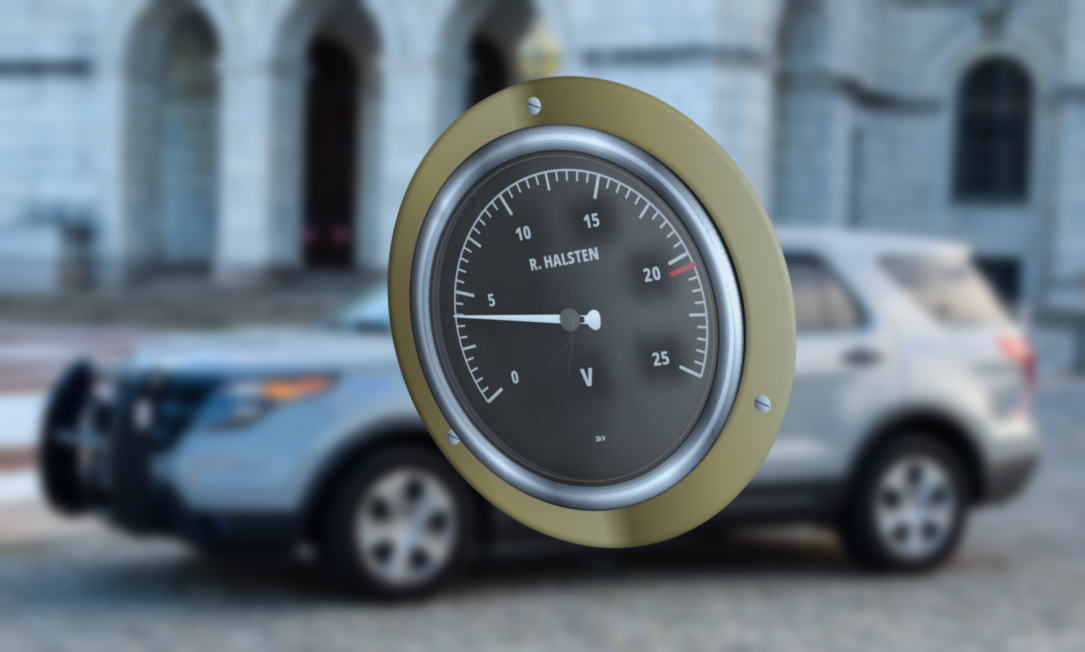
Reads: 4 V
